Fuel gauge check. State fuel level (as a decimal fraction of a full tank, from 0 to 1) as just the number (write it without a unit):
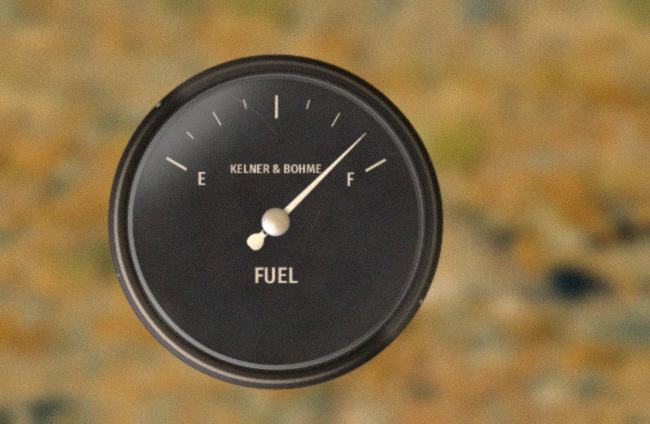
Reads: 0.875
